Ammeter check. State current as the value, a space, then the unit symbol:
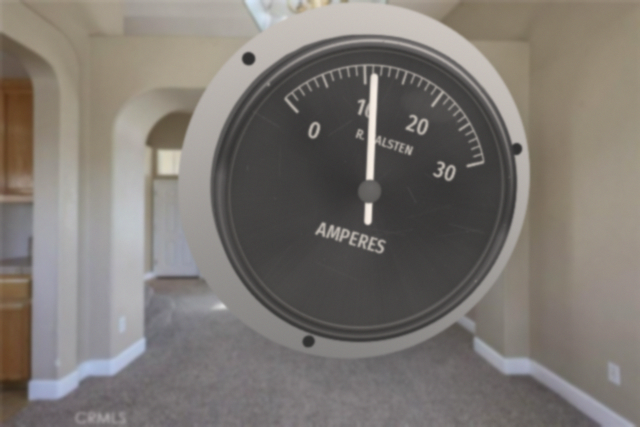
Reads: 11 A
